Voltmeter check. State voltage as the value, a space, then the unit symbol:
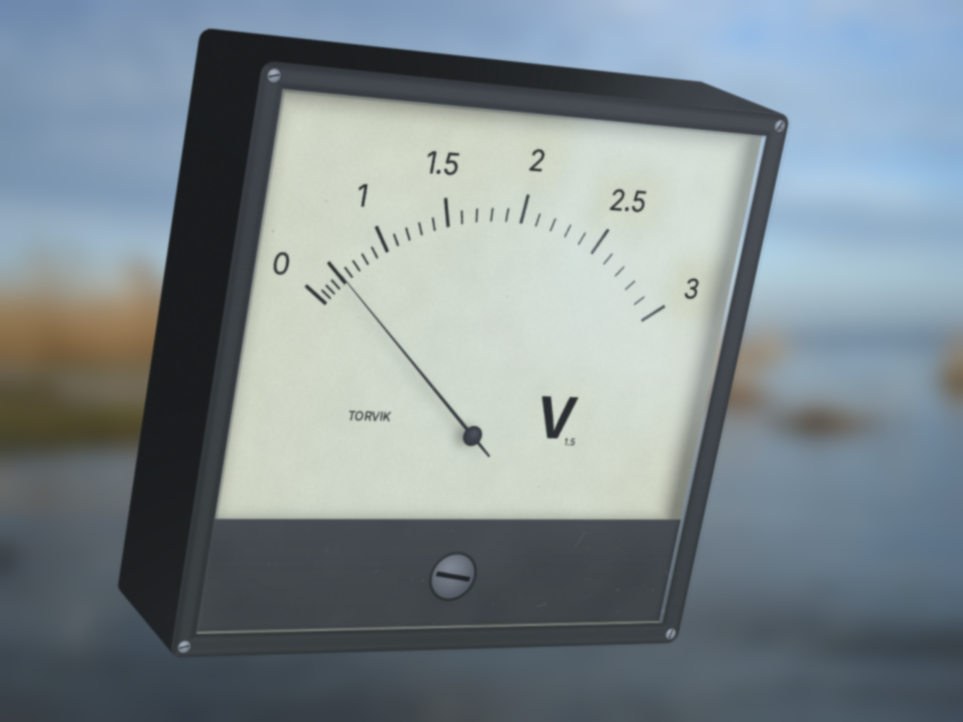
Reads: 0.5 V
